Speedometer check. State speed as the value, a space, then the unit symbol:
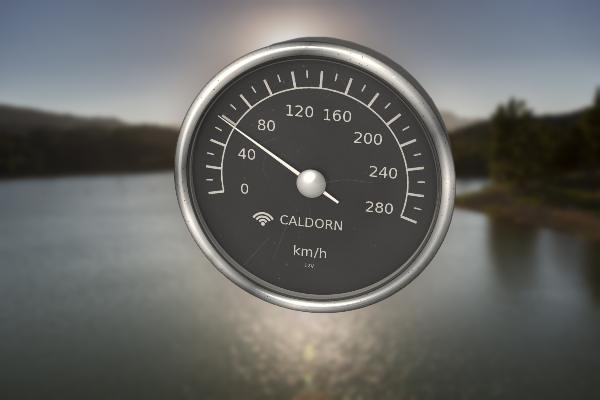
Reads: 60 km/h
